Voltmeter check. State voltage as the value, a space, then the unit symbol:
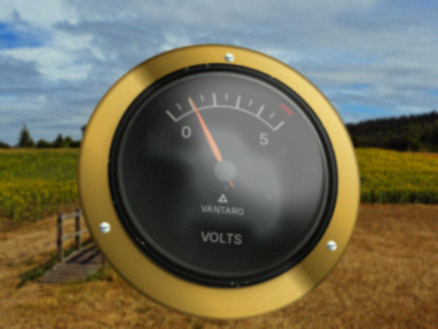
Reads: 1 V
